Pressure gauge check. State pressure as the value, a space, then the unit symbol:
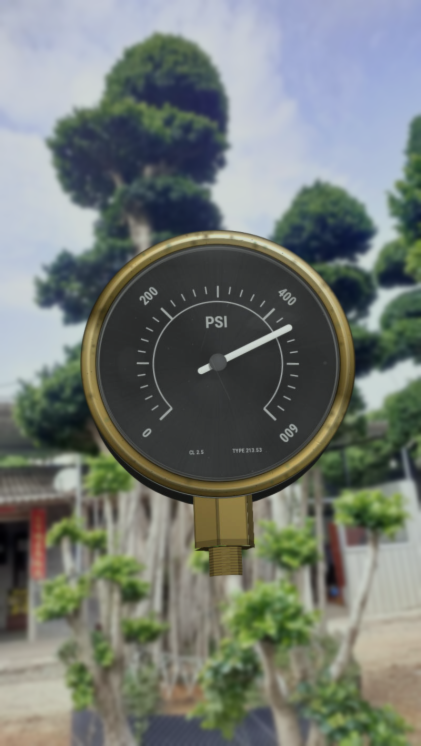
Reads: 440 psi
